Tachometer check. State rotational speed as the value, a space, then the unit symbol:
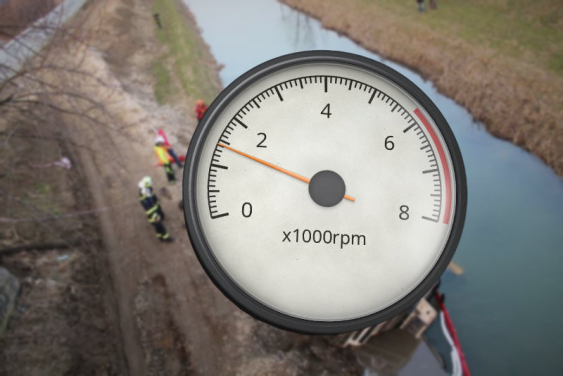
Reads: 1400 rpm
